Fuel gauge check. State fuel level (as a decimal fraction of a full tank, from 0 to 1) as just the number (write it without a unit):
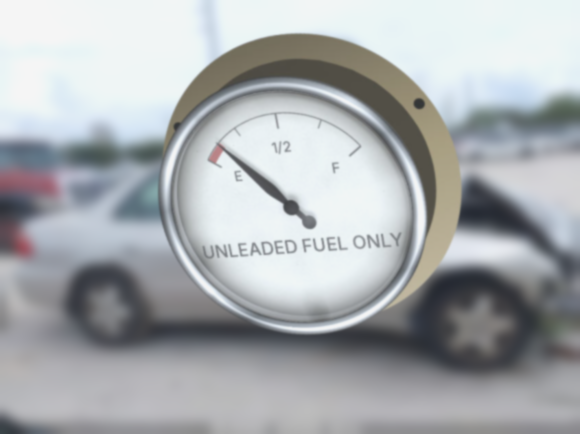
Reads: 0.125
